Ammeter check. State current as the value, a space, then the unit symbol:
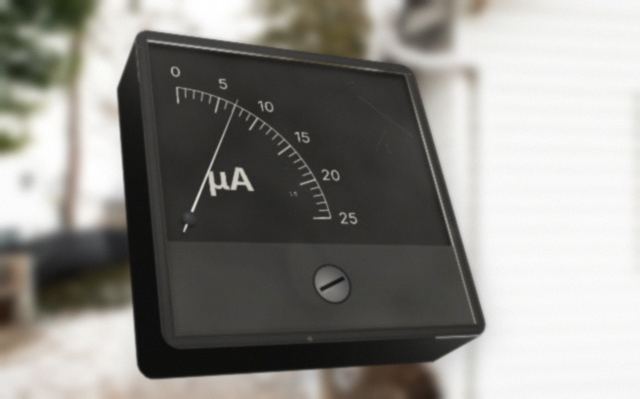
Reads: 7 µA
